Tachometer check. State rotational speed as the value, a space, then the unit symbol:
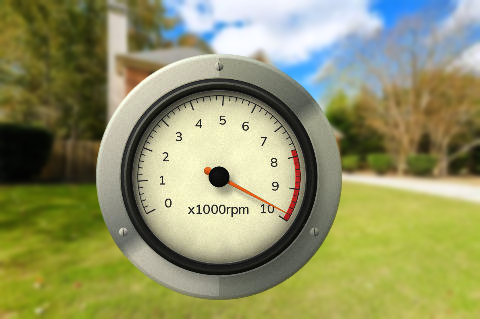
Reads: 9800 rpm
